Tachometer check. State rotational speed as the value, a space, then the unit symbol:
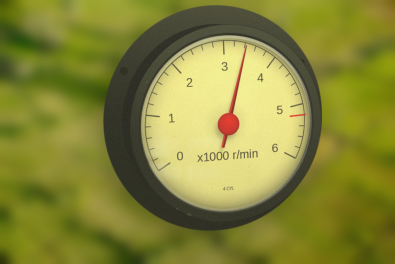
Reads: 3400 rpm
